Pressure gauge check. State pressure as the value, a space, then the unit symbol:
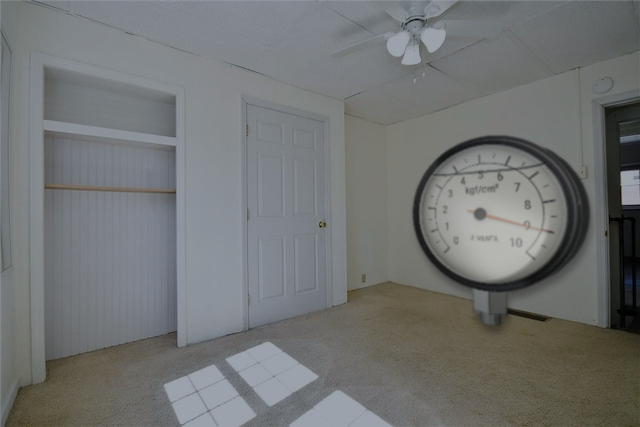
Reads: 9 kg/cm²
